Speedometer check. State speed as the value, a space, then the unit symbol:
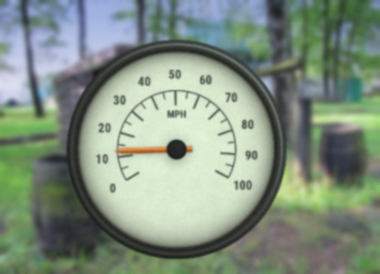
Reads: 12.5 mph
